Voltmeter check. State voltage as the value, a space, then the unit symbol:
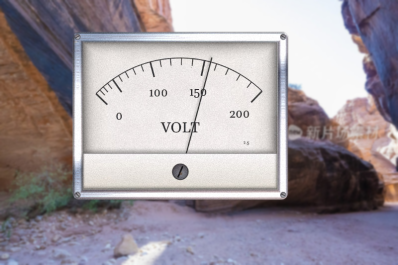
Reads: 155 V
